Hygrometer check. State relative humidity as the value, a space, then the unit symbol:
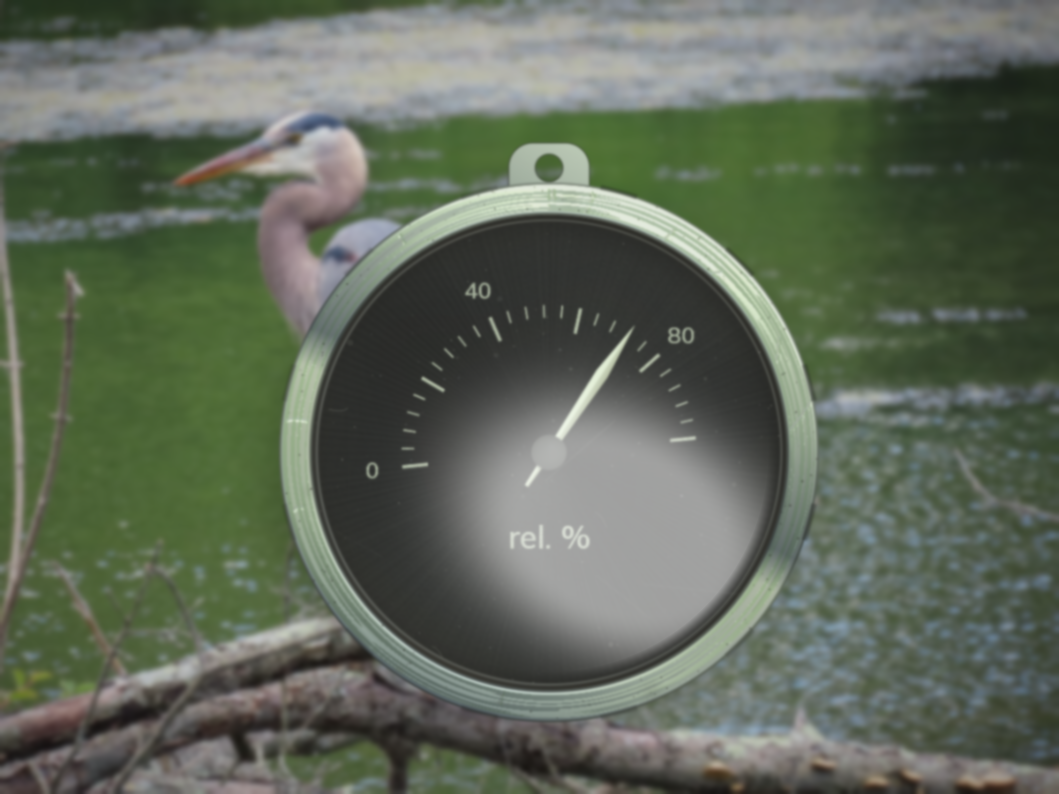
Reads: 72 %
